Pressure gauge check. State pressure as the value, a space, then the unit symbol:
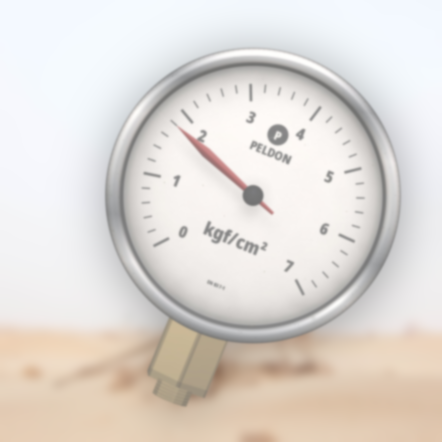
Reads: 1.8 kg/cm²
